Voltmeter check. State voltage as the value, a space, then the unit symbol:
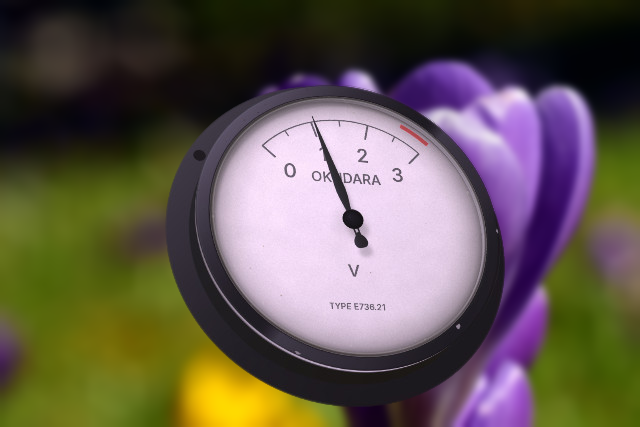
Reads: 1 V
